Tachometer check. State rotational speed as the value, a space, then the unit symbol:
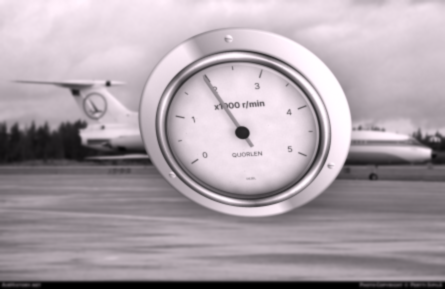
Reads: 2000 rpm
